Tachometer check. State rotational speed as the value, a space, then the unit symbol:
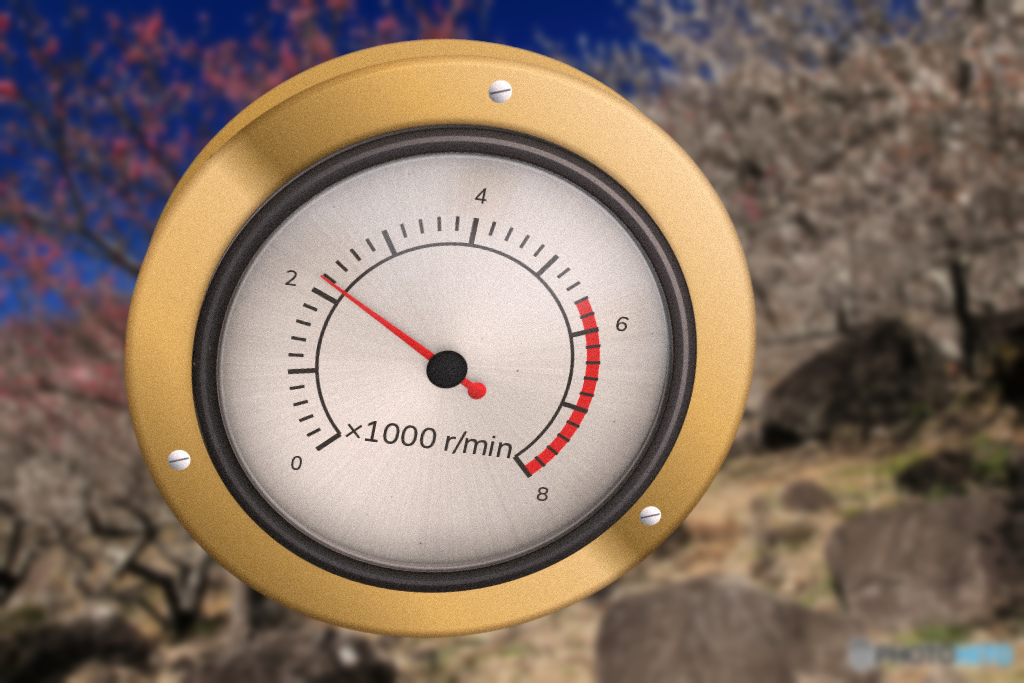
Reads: 2200 rpm
